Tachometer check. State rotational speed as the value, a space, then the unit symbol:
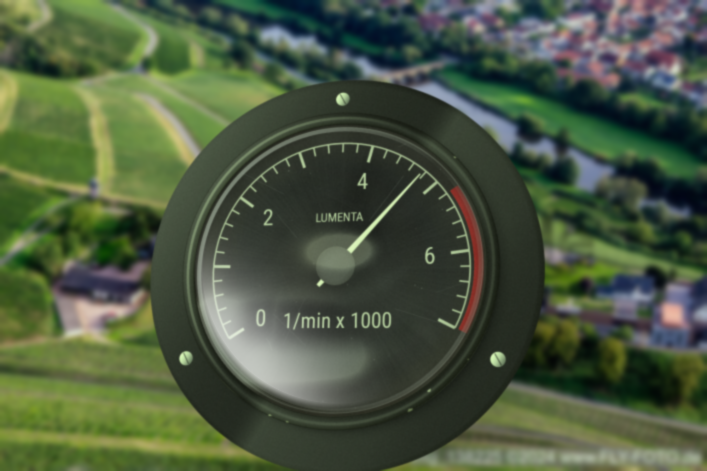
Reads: 4800 rpm
